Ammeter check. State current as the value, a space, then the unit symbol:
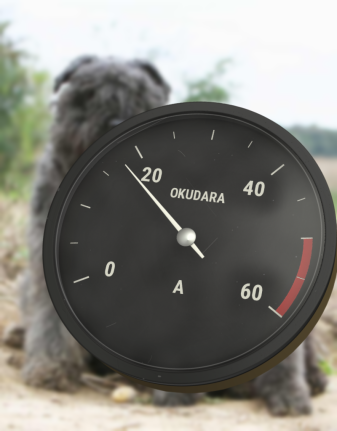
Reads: 17.5 A
